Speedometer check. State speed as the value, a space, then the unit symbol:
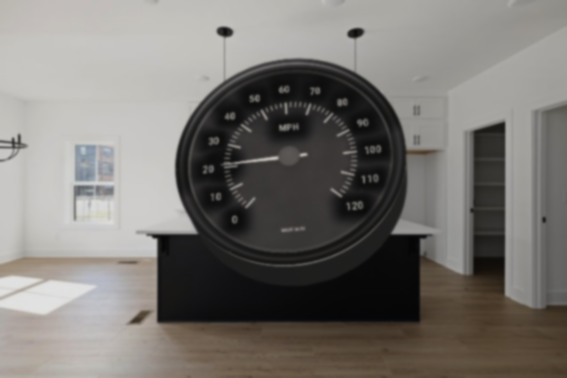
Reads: 20 mph
